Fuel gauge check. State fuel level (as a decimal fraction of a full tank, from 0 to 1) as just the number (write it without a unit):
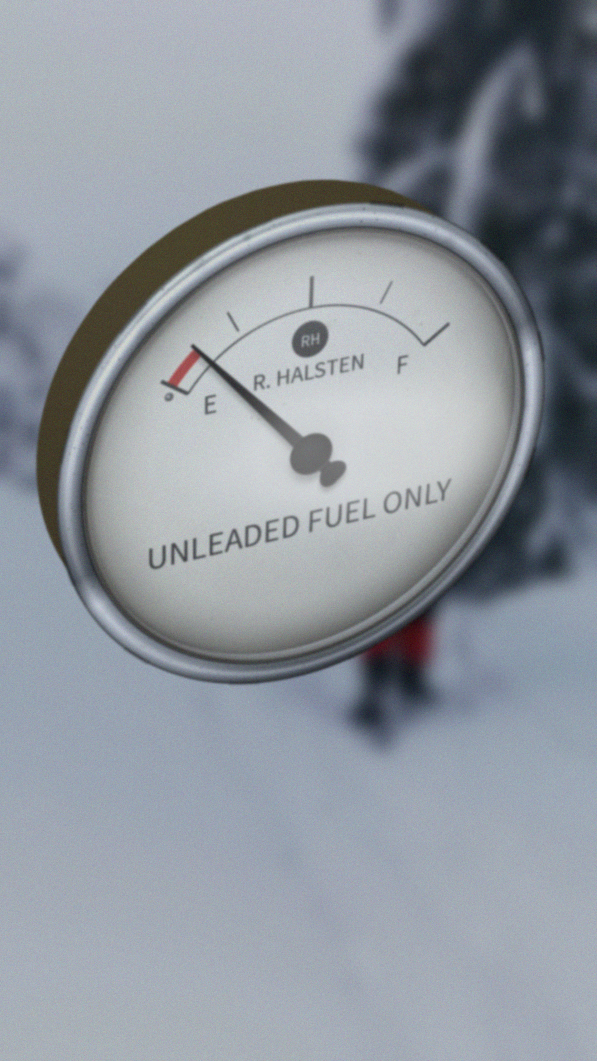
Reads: 0.125
